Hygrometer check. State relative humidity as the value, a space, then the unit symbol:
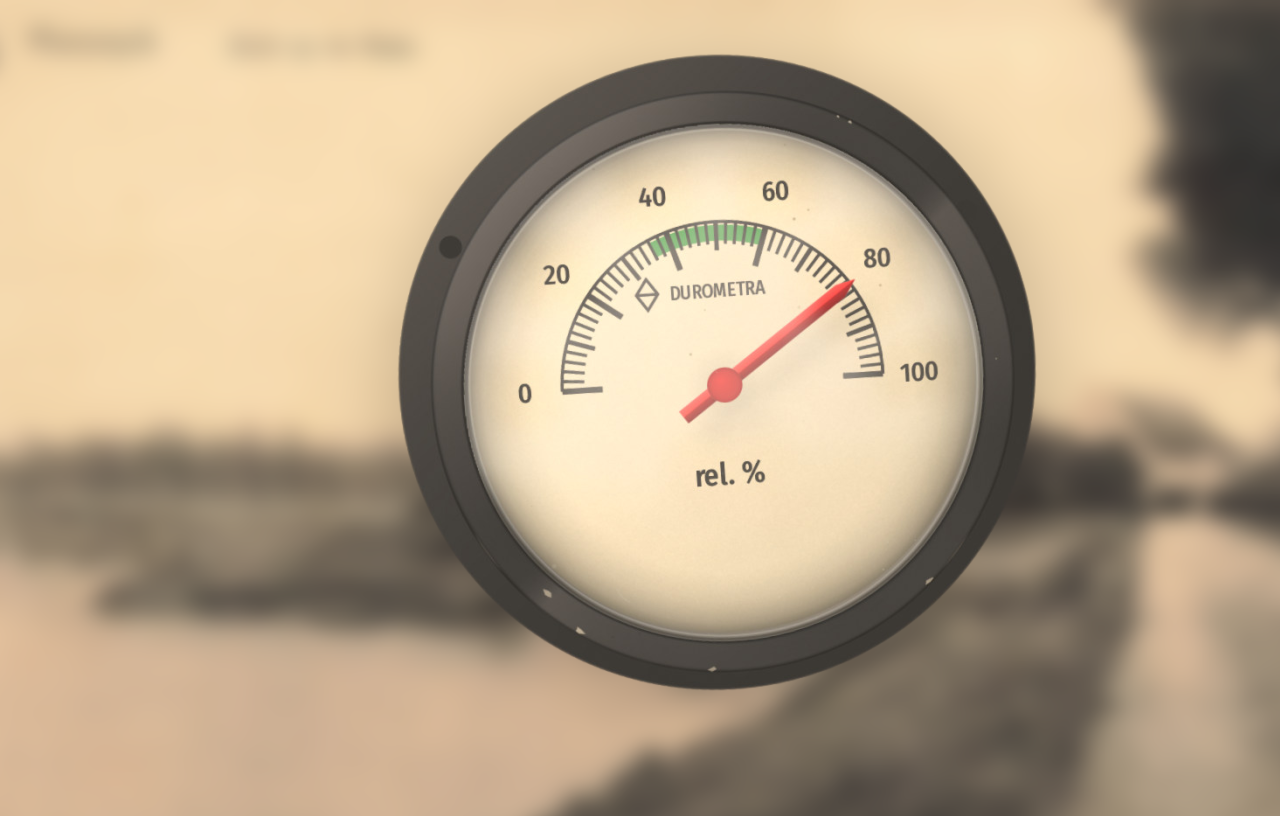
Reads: 80 %
